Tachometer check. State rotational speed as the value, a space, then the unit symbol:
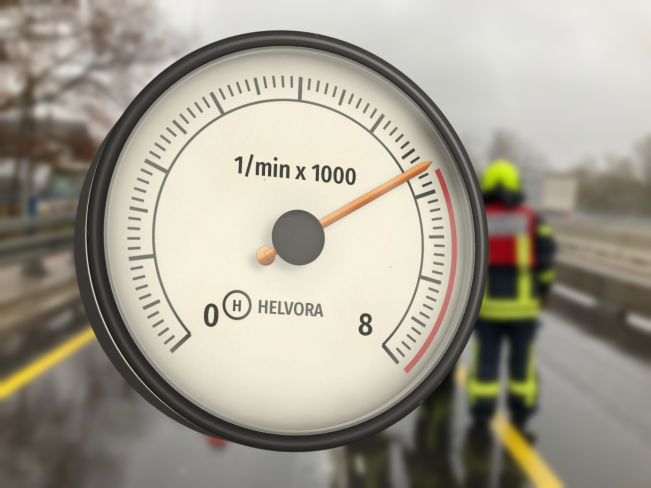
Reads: 5700 rpm
